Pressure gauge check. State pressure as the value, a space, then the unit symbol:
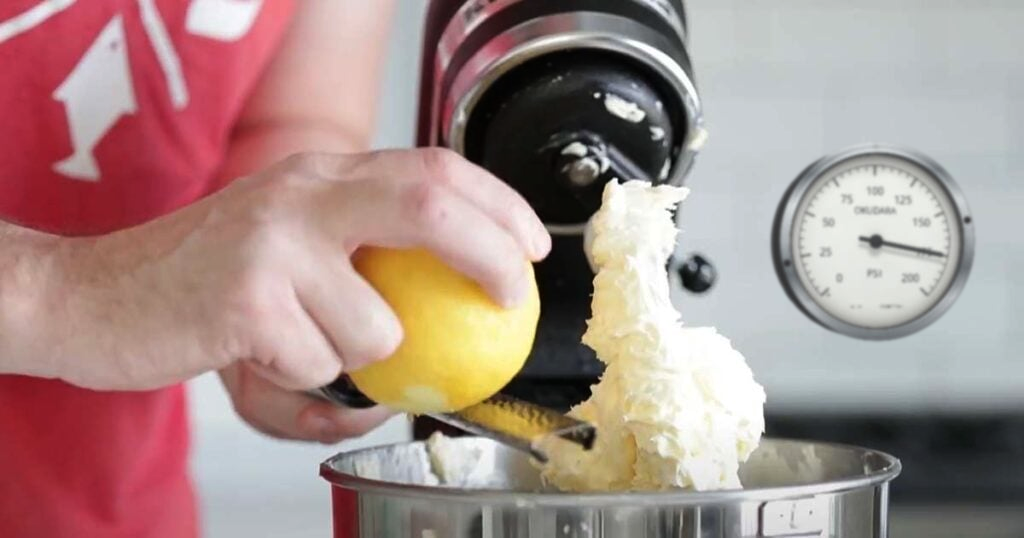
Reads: 175 psi
